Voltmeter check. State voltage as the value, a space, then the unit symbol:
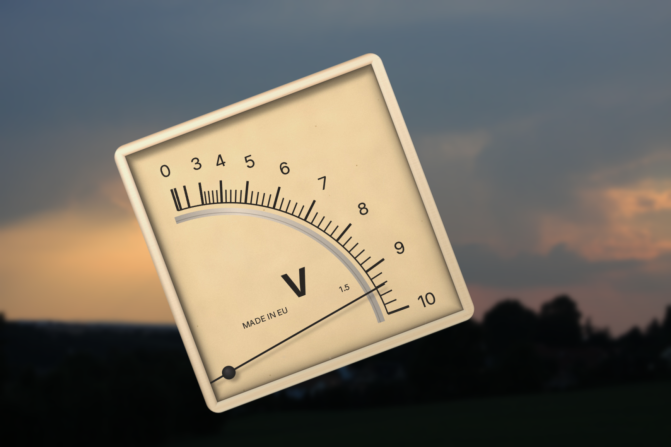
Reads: 9.4 V
